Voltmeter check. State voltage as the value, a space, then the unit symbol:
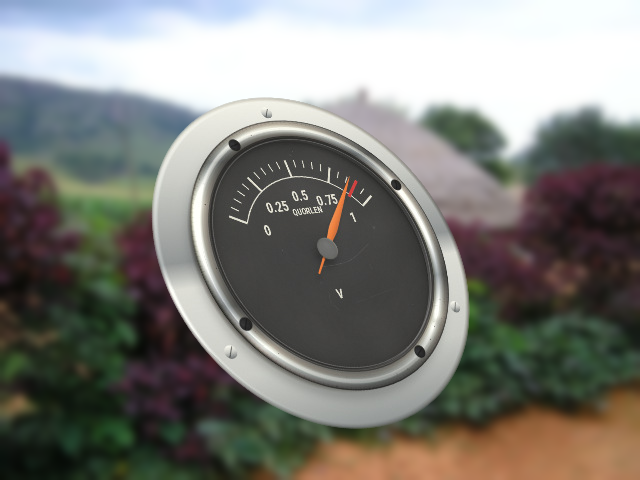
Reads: 0.85 V
